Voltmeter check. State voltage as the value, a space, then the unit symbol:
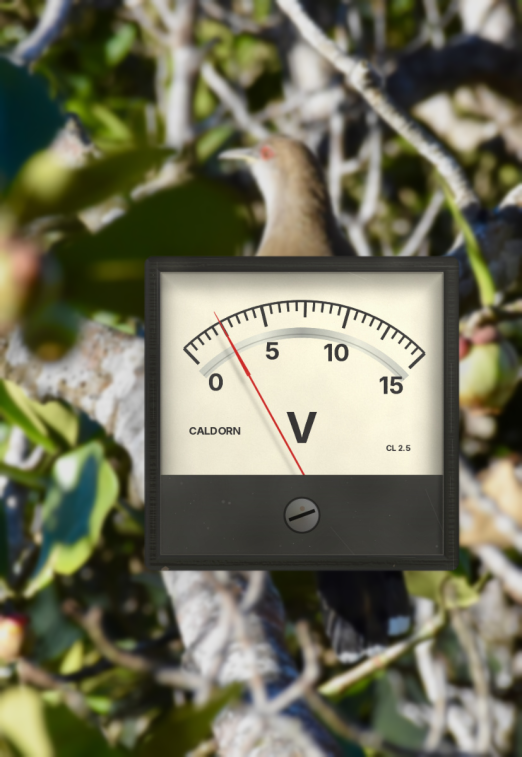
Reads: 2.5 V
